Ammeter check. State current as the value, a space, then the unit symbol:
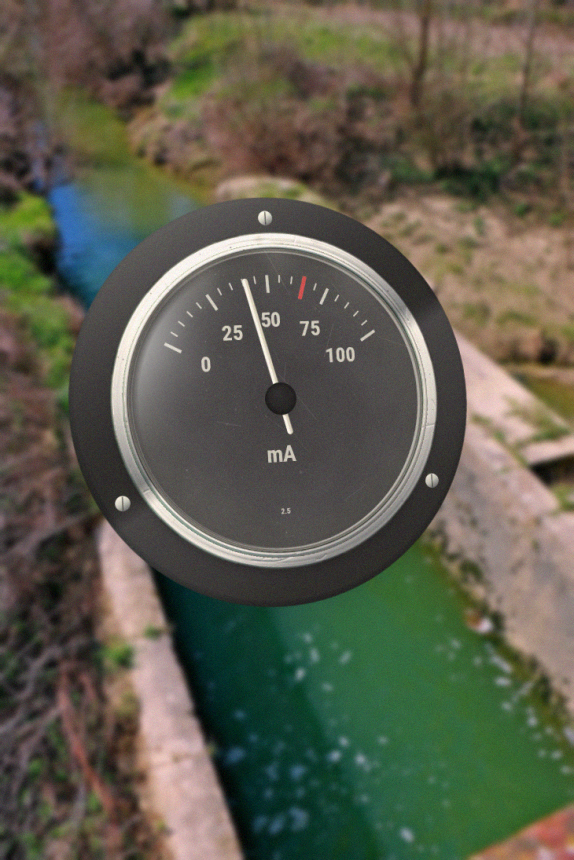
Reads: 40 mA
